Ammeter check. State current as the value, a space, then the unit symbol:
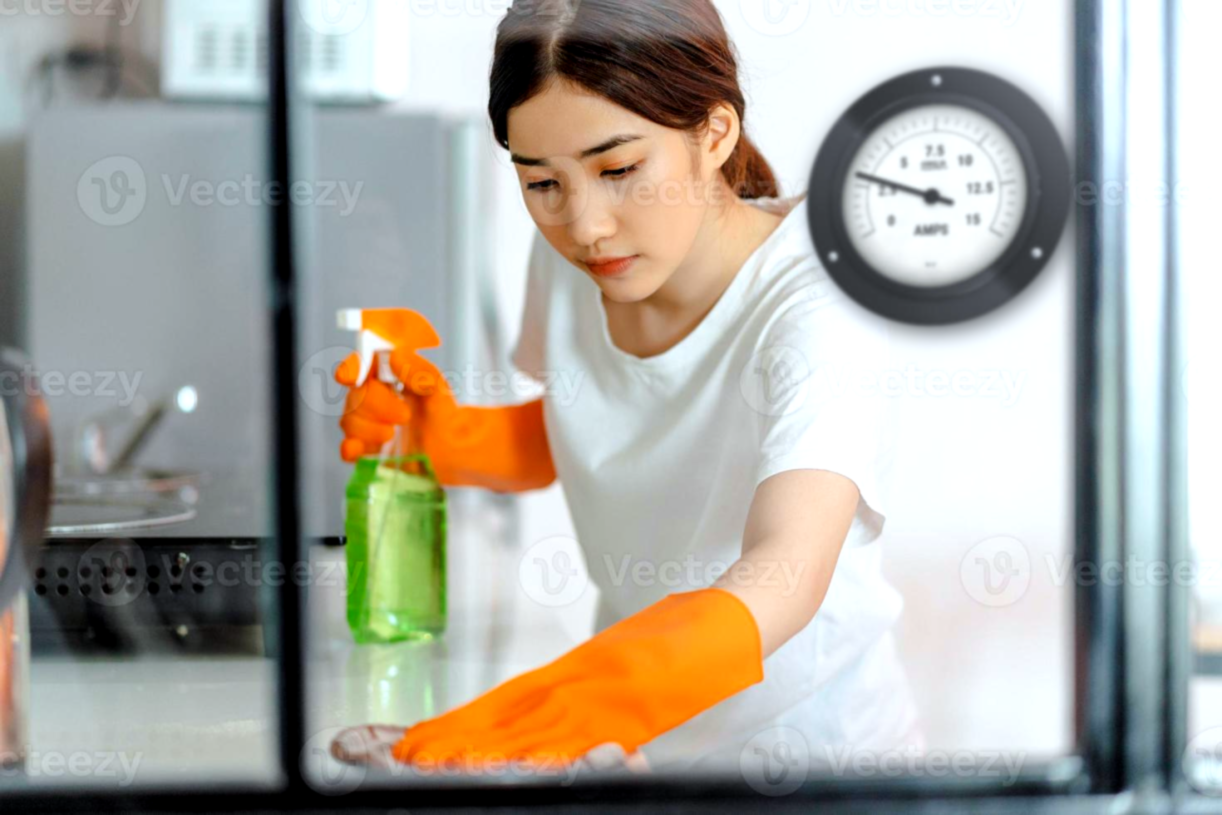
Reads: 3 A
